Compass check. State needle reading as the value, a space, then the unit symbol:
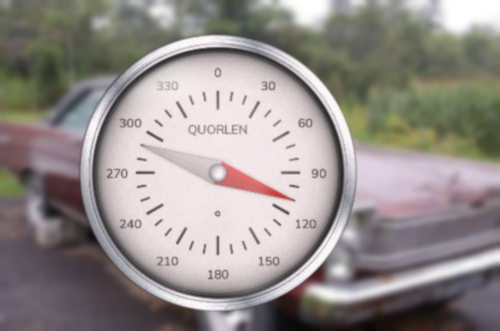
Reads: 110 °
